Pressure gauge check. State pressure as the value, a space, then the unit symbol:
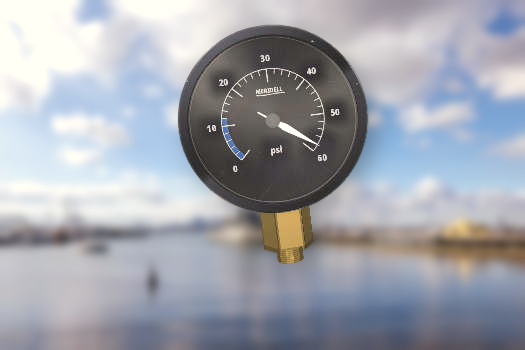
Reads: 58 psi
